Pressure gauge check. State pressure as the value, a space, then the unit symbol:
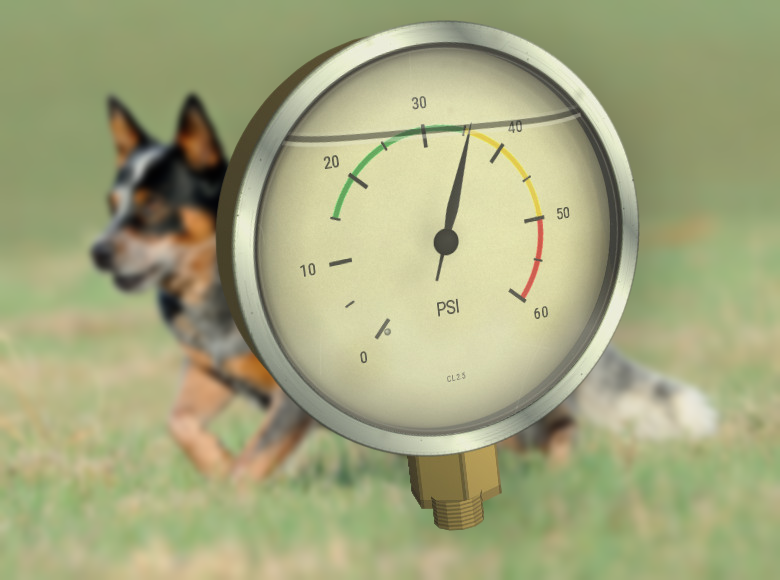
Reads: 35 psi
